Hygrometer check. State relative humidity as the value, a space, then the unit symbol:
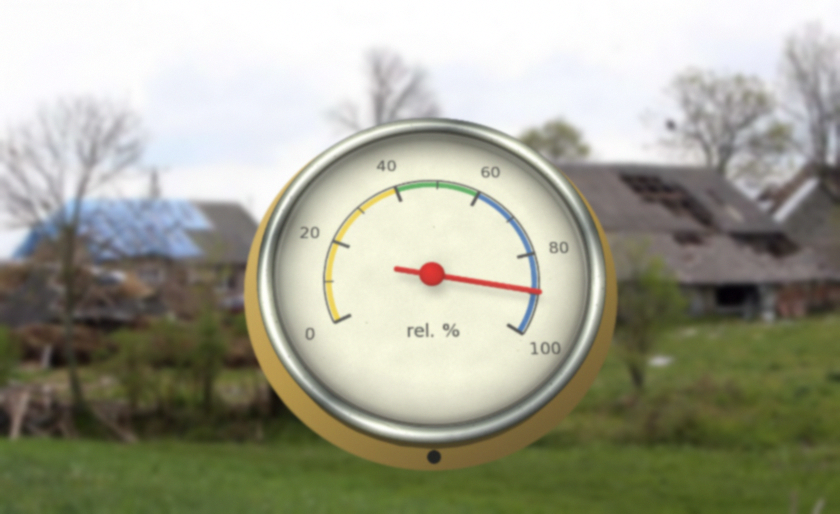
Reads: 90 %
